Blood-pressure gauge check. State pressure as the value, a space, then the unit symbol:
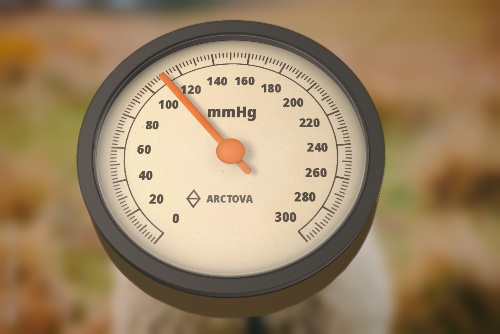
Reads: 110 mmHg
